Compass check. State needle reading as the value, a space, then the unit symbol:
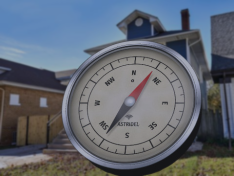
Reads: 30 °
